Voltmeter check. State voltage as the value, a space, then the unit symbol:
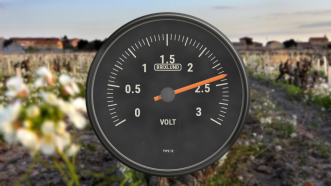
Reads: 2.4 V
